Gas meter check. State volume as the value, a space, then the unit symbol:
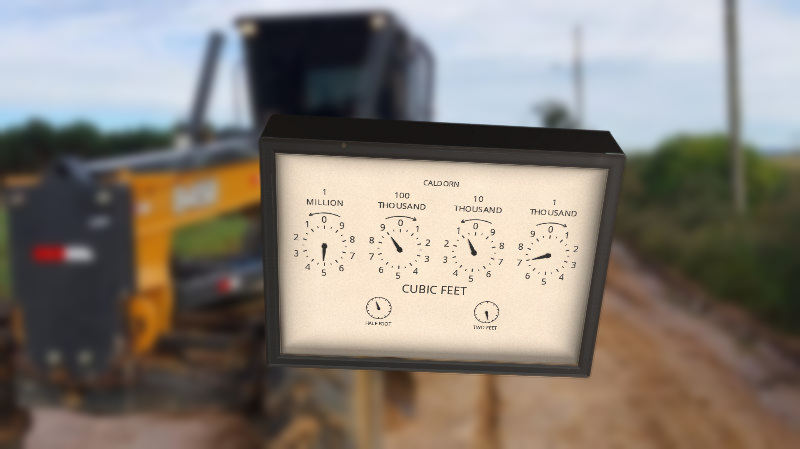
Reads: 490700 ft³
